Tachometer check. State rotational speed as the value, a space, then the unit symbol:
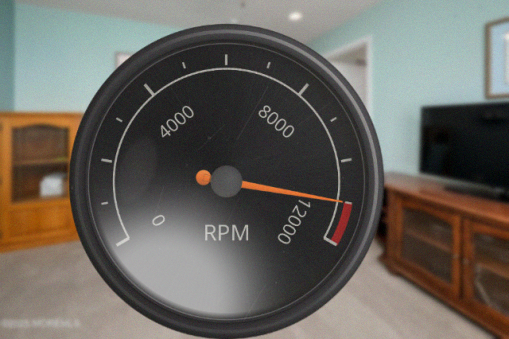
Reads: 11000 rpm
